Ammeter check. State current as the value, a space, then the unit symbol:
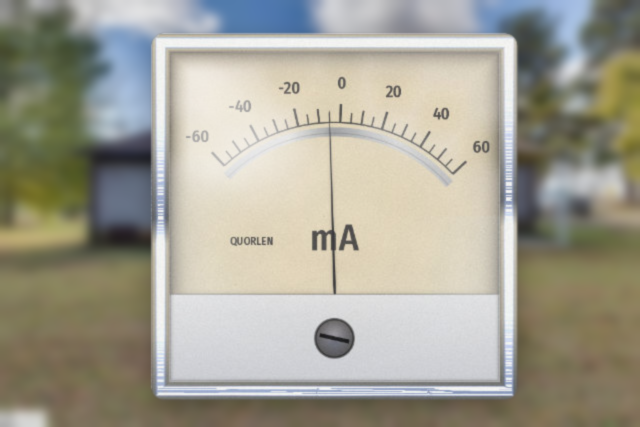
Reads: -5 mA
